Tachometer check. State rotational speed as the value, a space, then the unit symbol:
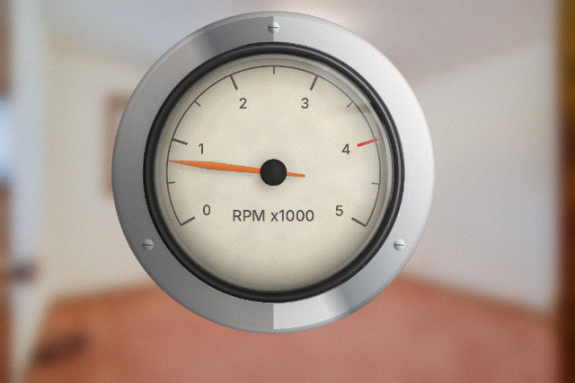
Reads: 750 rpm
